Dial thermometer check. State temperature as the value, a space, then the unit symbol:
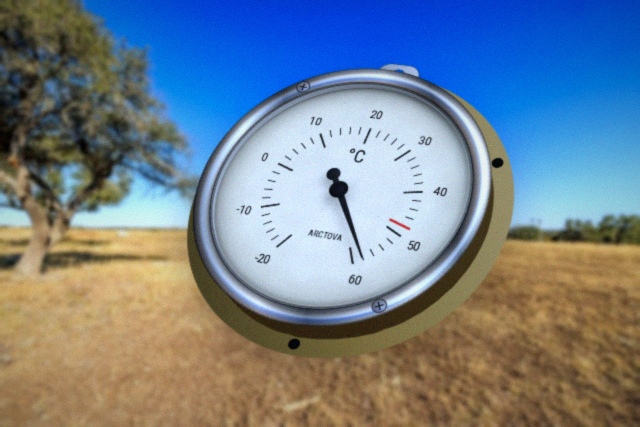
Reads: 58 °C
